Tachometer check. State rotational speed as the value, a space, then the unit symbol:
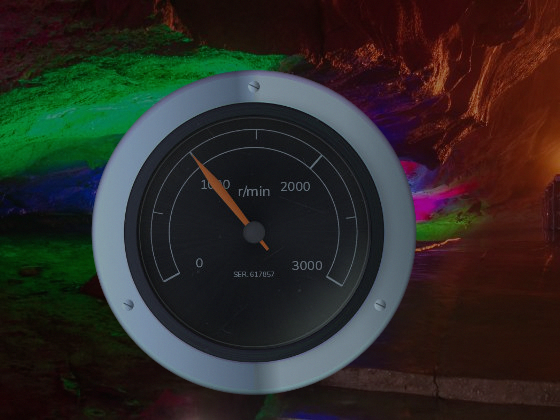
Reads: 1000 rpm
